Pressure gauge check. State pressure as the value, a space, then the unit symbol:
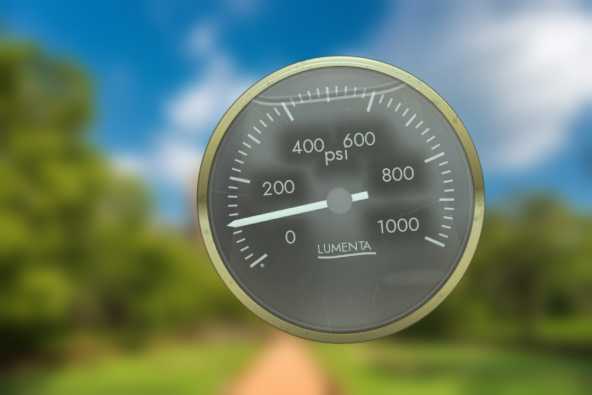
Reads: 100 psi
